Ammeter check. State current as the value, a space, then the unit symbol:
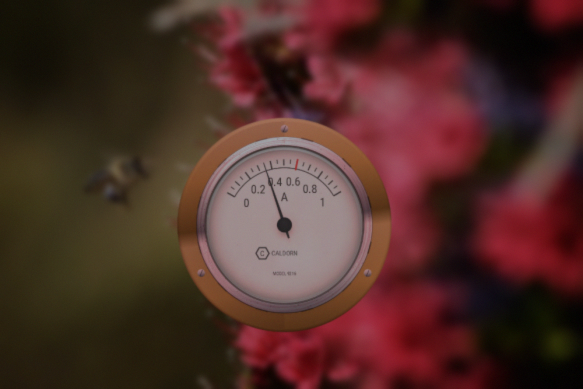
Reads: 0.35 A
